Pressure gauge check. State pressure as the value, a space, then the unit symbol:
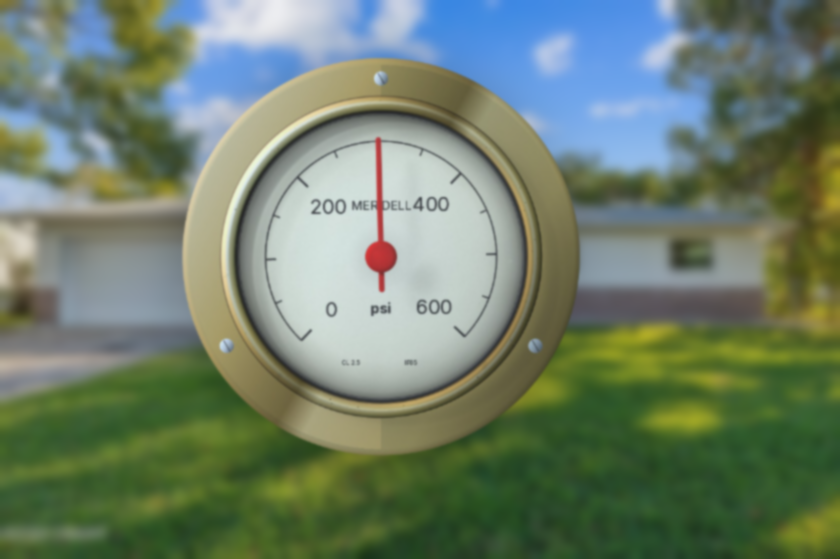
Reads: 300 psi
